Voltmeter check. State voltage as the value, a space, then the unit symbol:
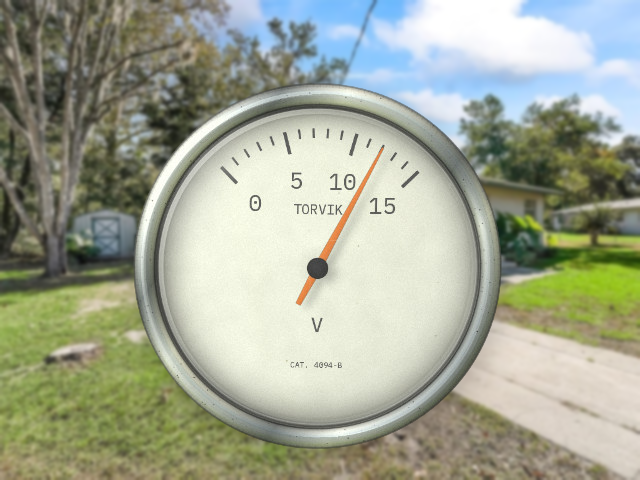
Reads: 12 V
